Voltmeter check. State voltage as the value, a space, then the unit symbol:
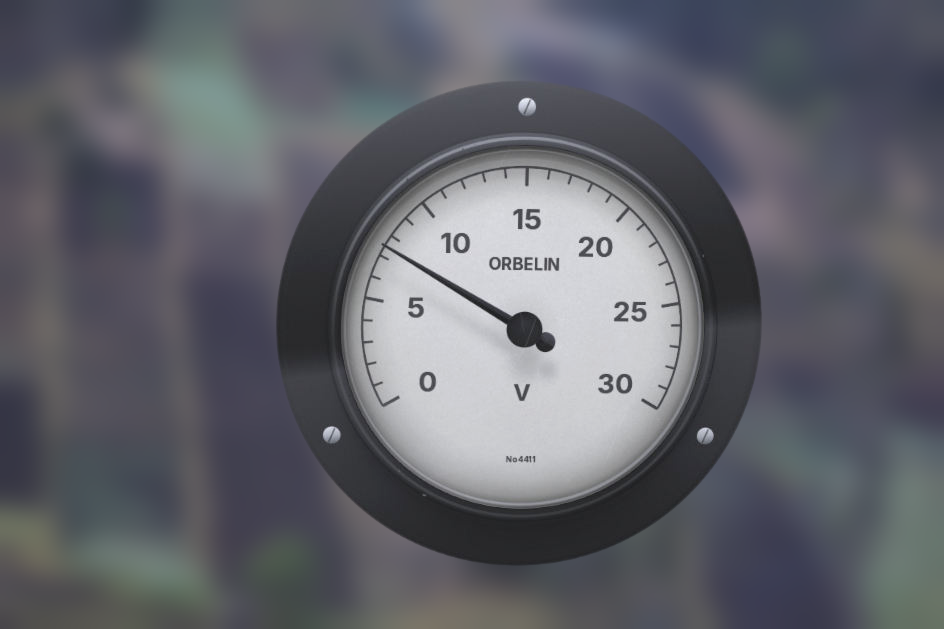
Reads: 7.5 V
